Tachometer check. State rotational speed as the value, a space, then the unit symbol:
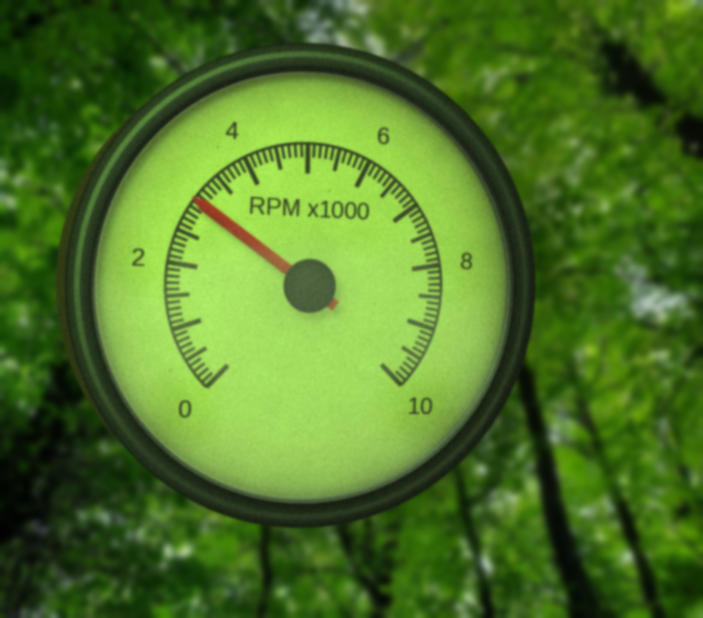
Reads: 3000 rpm
